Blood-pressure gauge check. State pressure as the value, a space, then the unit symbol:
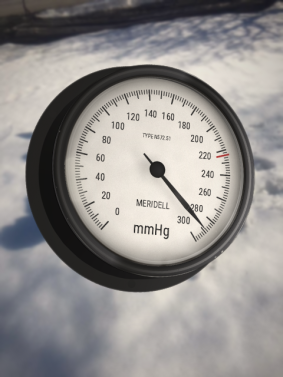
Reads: 290 mmHg
